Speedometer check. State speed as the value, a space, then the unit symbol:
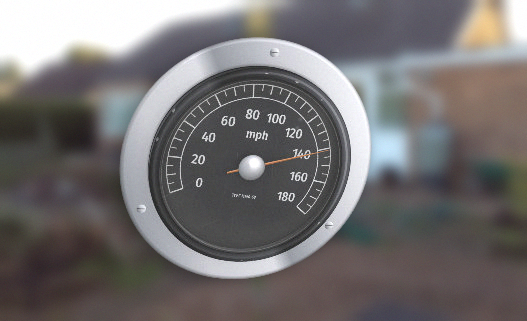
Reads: 140 mph
